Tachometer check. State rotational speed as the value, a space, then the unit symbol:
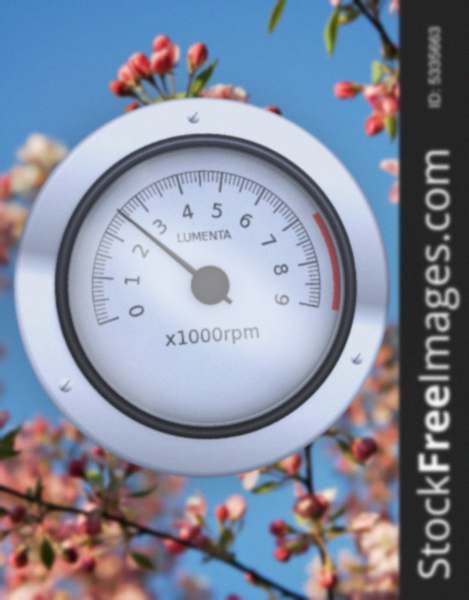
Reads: 2500 rpm
